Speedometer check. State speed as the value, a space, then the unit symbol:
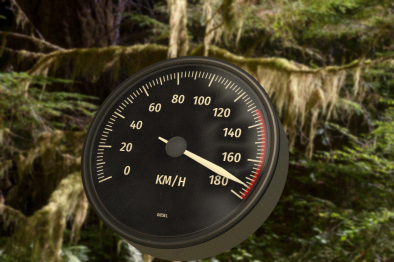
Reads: 174 km/h
